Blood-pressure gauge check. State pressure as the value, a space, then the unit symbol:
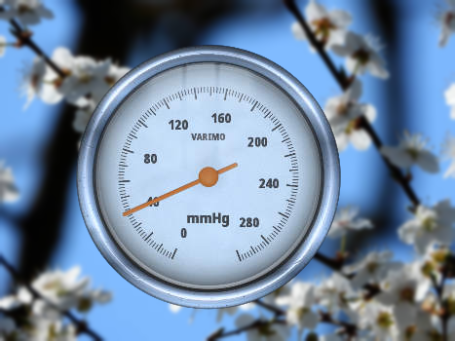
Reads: 40 mmHg
